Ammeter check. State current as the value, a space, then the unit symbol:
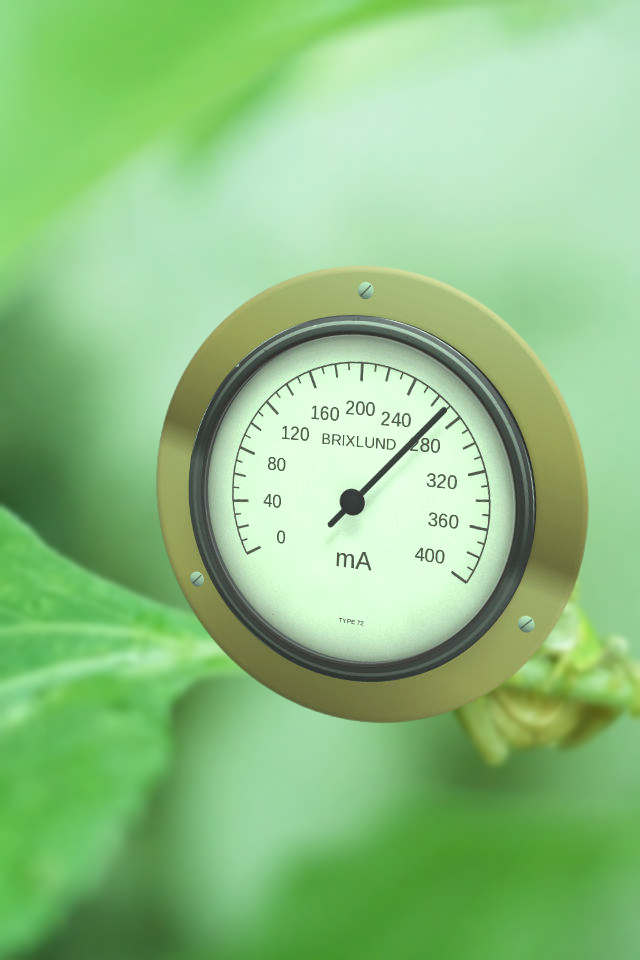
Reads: 270 mA
